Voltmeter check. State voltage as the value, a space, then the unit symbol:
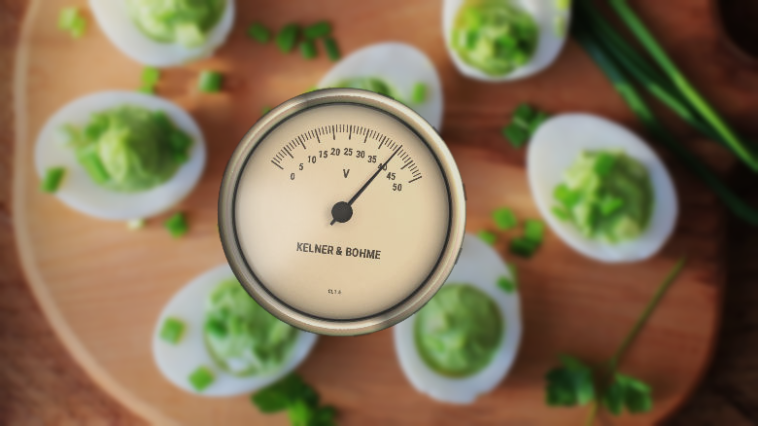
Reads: 40 V
